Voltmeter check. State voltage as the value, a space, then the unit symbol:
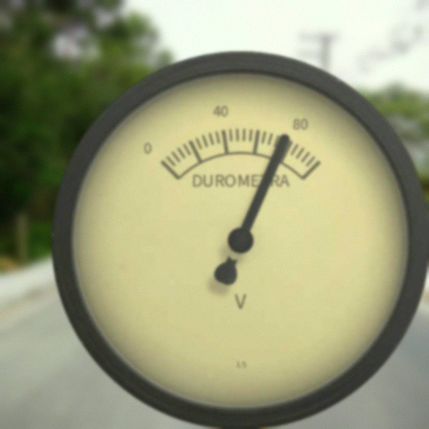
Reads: 76 V
